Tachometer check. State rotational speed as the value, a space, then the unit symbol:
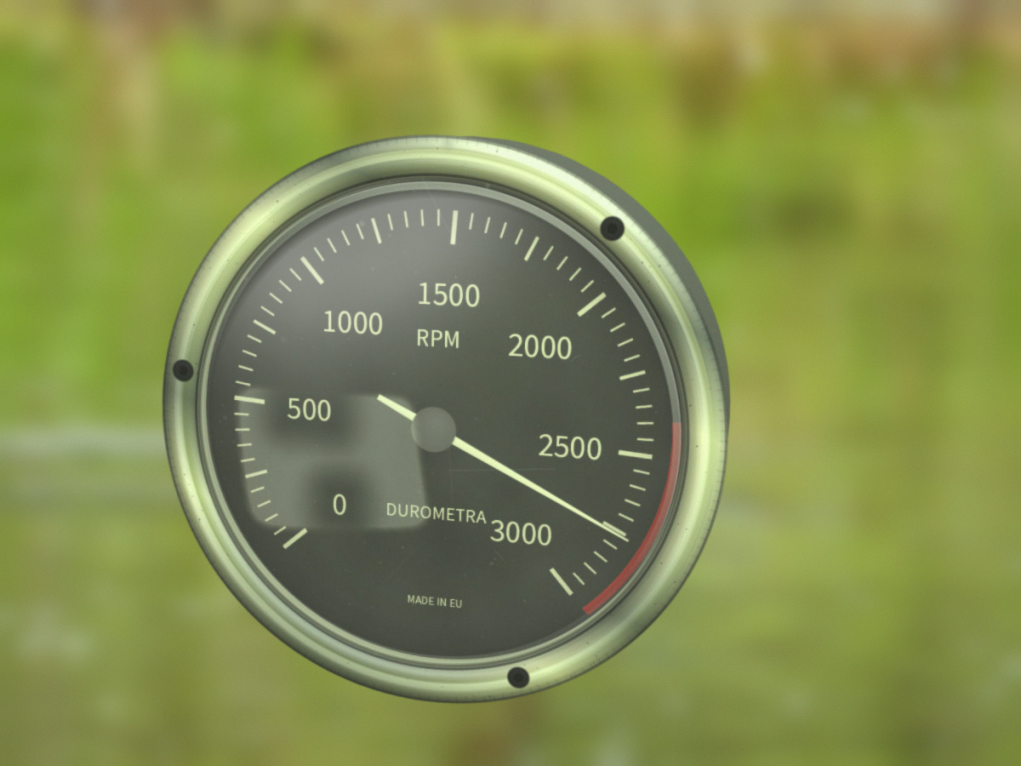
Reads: 2750 rpm
